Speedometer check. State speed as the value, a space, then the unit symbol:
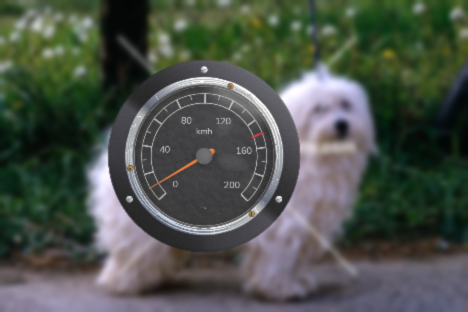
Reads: 10 km/h
